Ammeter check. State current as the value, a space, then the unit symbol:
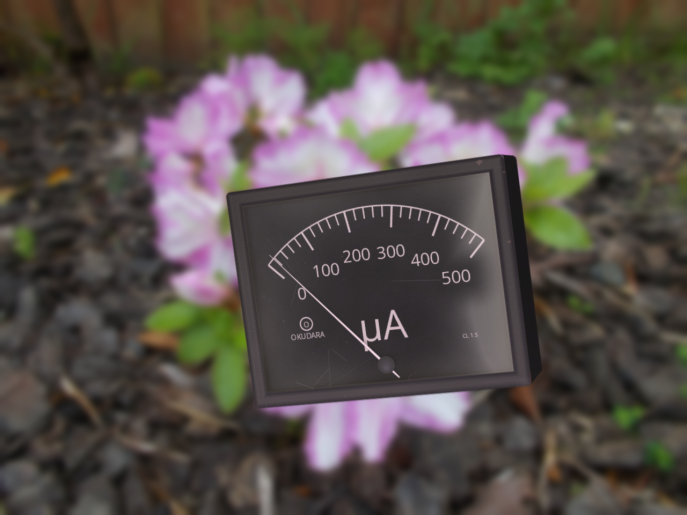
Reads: 20 µA
